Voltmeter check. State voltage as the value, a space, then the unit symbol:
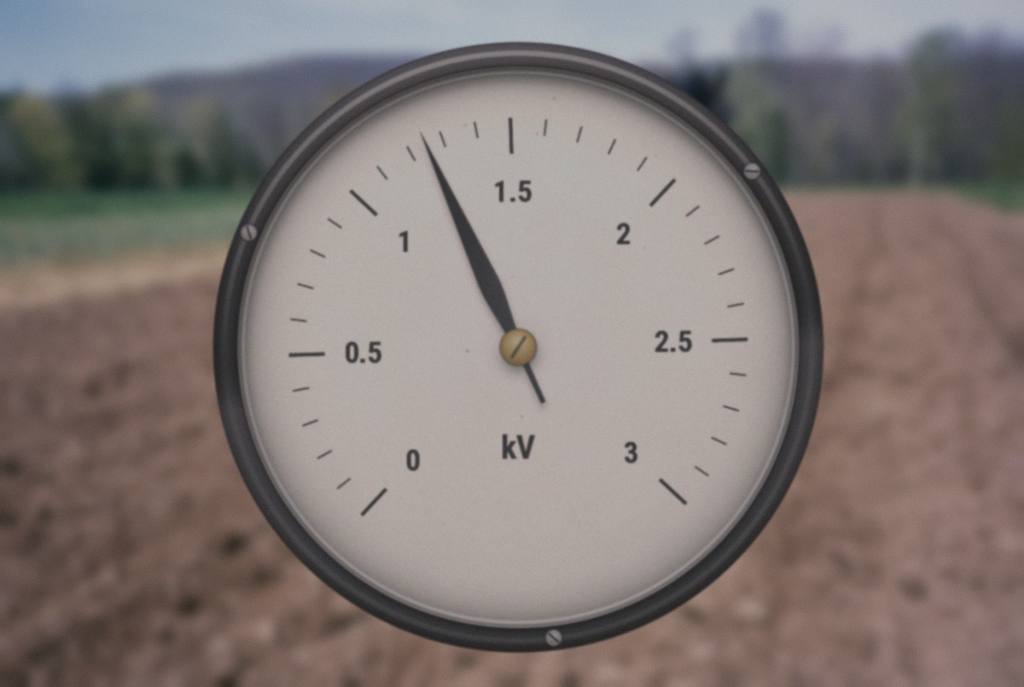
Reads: 1.25 kV
